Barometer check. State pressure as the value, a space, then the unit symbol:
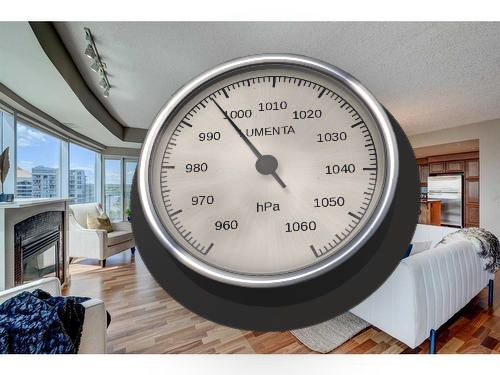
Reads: 997 hPa
